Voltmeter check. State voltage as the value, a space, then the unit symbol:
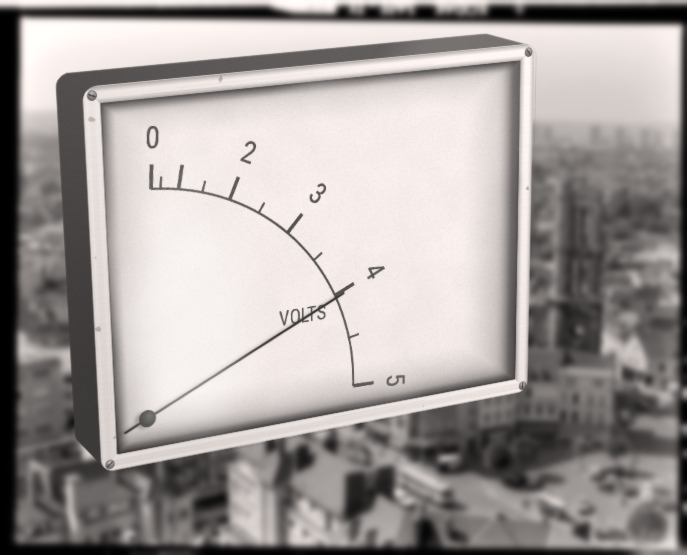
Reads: 4 V
